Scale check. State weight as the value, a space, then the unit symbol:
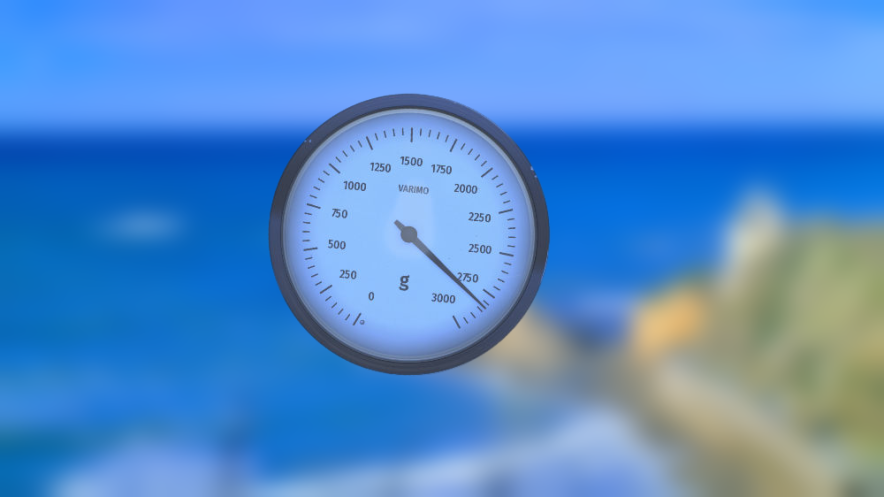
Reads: 2825 g
